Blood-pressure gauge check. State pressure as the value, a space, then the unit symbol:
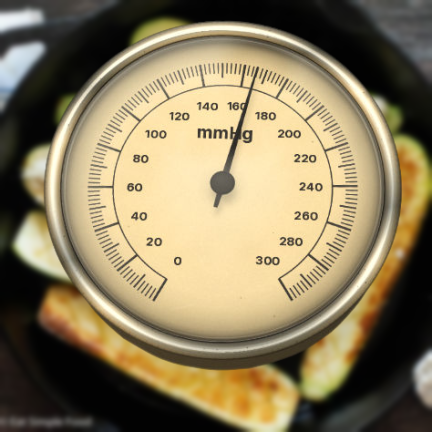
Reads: 166 mmHg
